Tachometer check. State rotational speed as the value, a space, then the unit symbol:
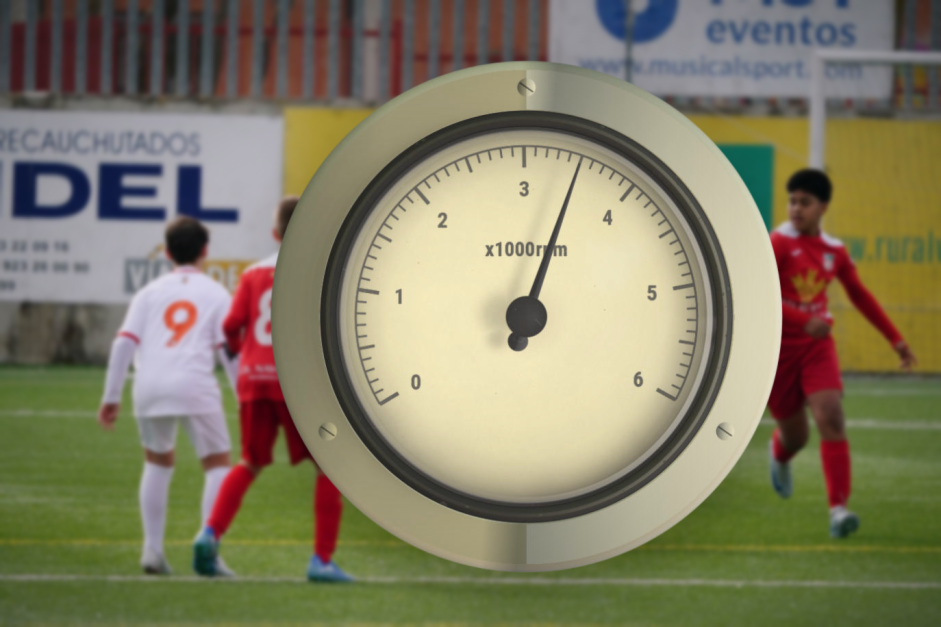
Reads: 3500 rpm
